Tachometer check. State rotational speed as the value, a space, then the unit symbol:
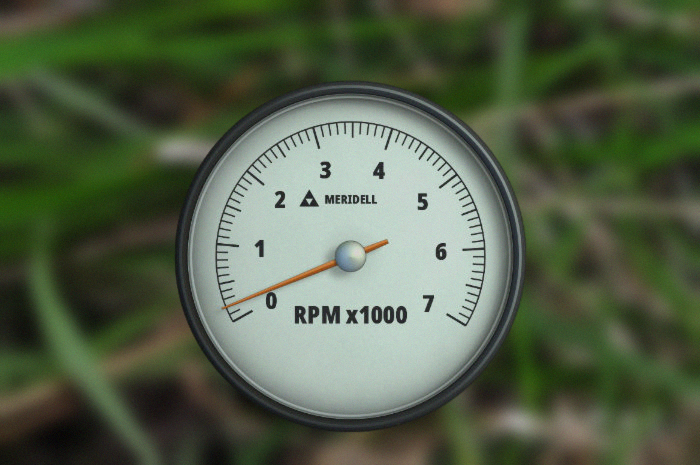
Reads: 200 rpm
